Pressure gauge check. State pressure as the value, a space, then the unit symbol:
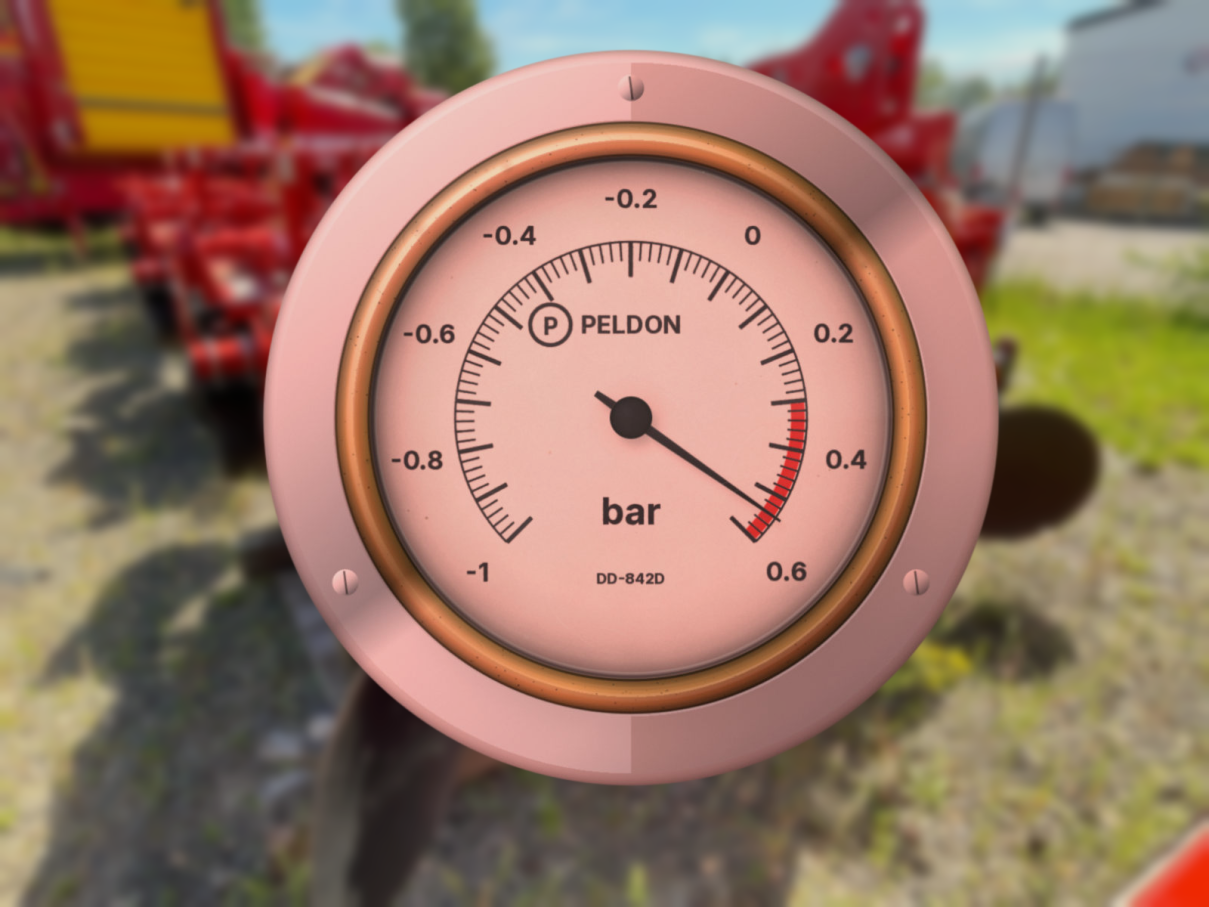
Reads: 0.54 bar
